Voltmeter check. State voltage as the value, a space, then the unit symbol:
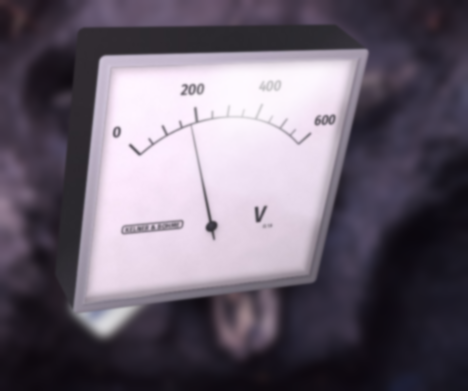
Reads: 175 V
